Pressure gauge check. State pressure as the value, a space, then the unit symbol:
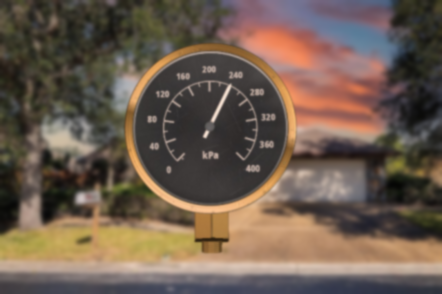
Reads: 240 kPa
